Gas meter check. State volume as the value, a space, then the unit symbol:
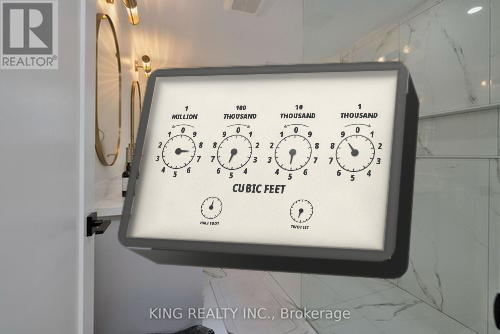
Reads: 754900 ft³
